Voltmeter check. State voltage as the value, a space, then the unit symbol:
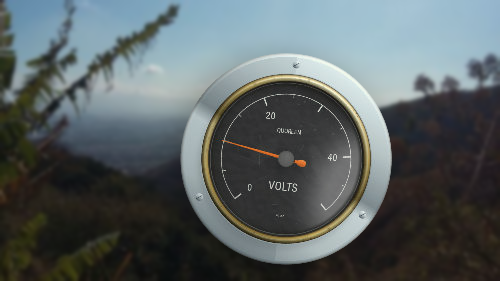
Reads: 10 V
